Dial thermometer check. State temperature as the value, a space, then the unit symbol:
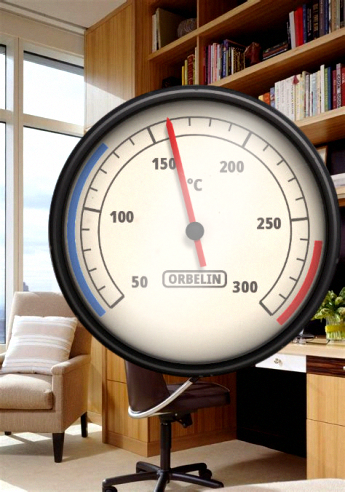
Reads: 160 °C
